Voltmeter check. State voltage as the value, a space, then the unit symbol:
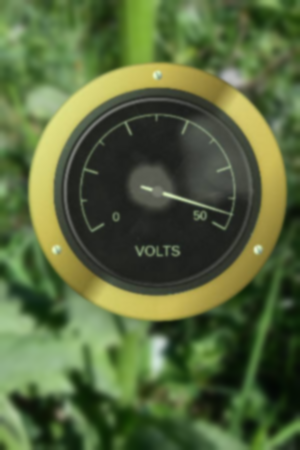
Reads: 47.5 V
